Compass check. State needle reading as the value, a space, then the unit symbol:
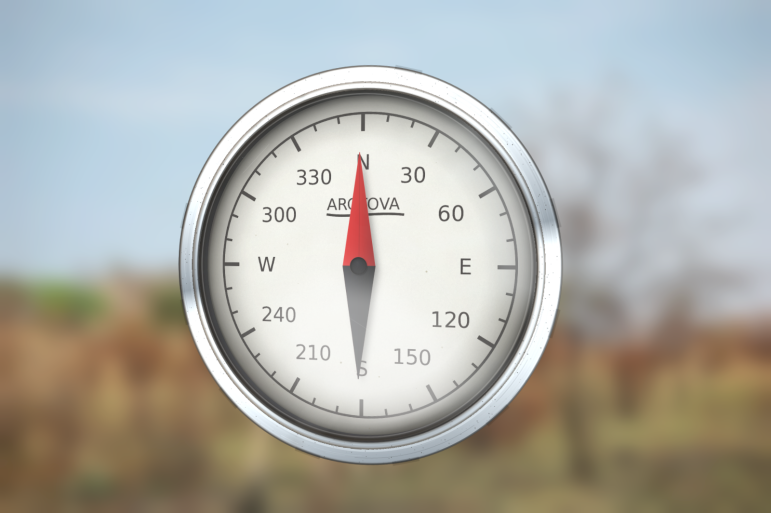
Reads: 0 °
